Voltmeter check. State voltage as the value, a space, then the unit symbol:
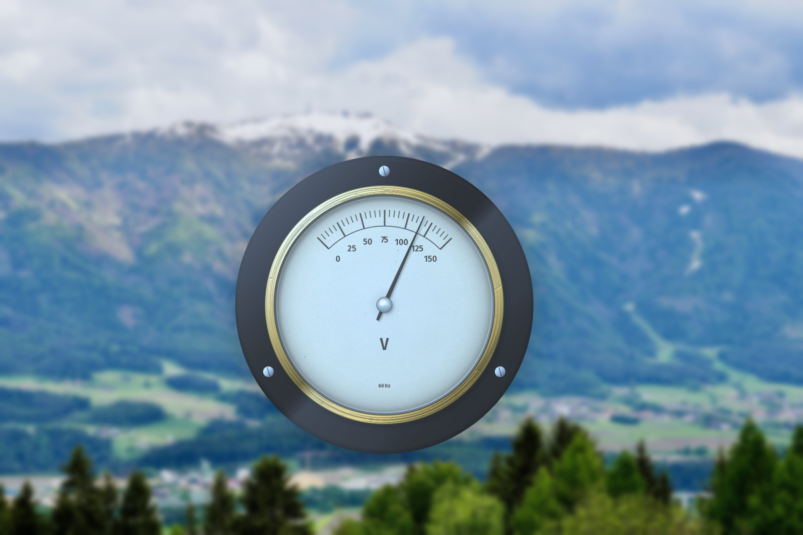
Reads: 115 V
